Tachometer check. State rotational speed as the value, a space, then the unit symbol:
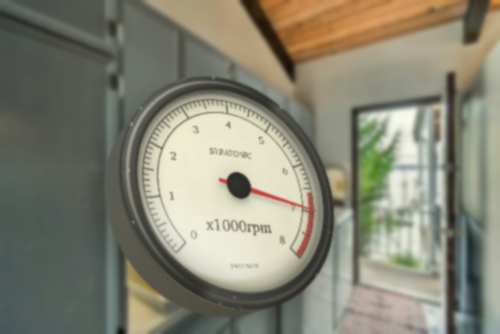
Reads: 7000 rpm
